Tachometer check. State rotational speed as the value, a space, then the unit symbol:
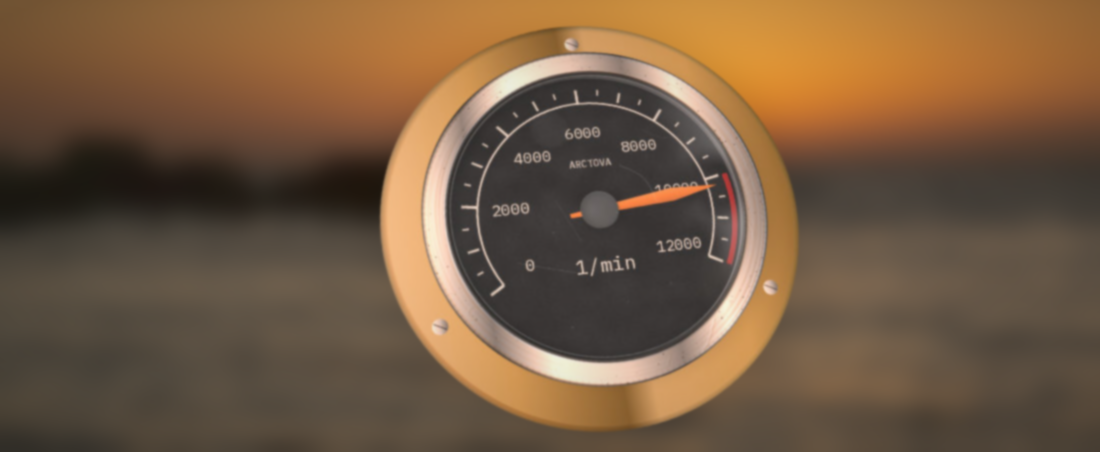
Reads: 10250 rpm
